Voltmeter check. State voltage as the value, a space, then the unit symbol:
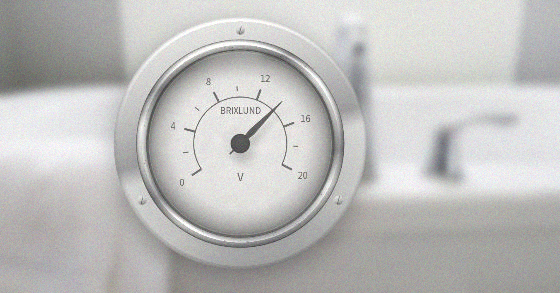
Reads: 14 V
